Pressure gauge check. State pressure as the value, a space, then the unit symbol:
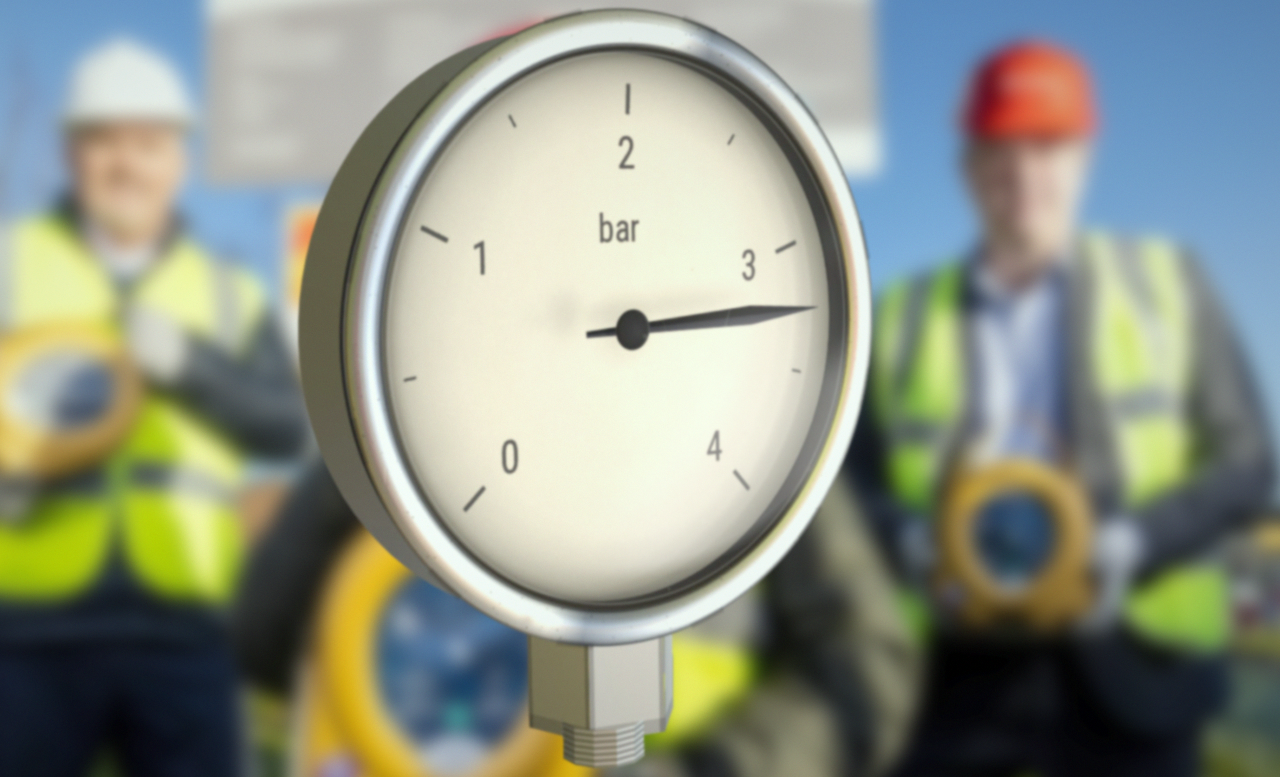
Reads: 3.25 bar
